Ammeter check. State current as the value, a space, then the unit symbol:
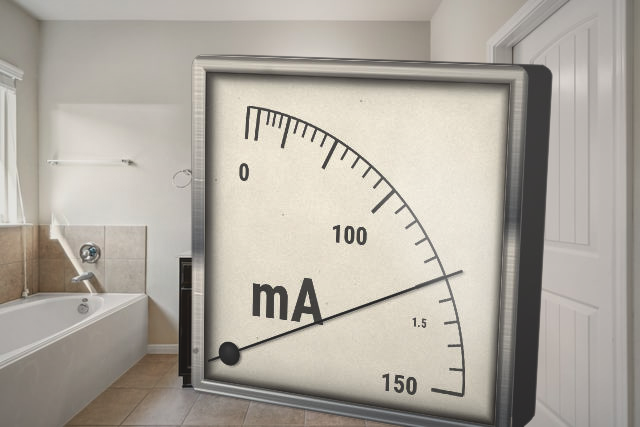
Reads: 125 mA
